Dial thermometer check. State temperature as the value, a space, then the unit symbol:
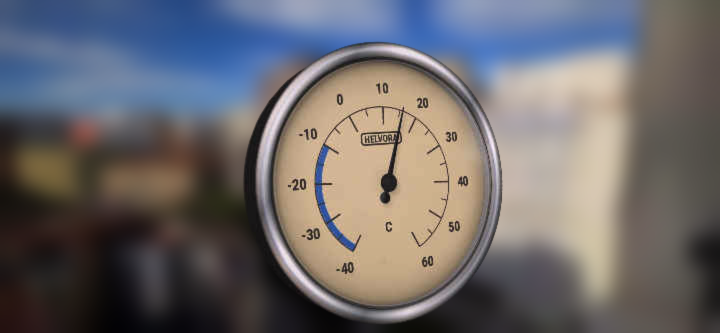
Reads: 15 °C
